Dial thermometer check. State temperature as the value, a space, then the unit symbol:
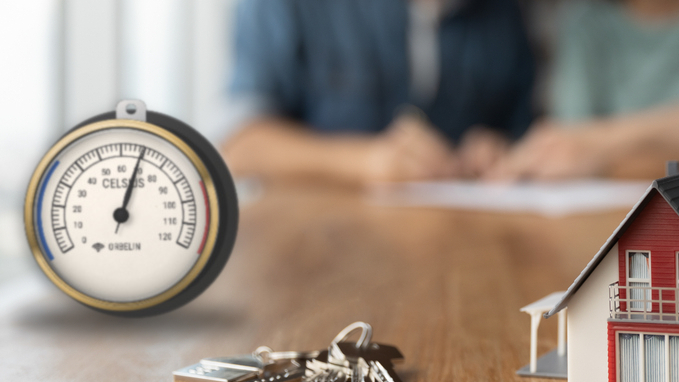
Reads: 70 °C
